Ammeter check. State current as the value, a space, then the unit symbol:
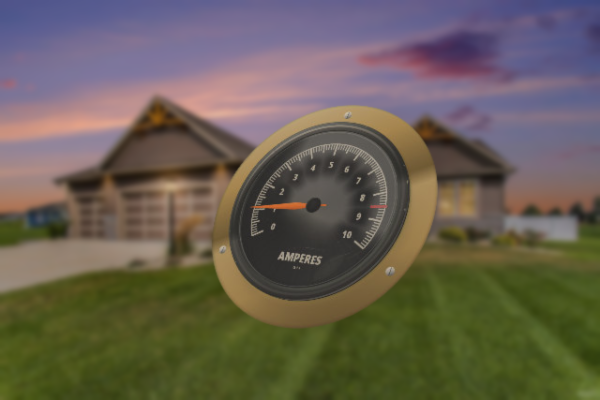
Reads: 1 A
